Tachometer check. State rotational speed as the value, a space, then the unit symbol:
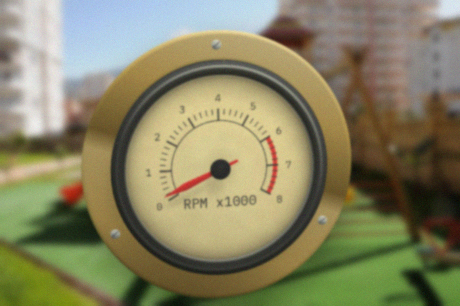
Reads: 200 rpm
